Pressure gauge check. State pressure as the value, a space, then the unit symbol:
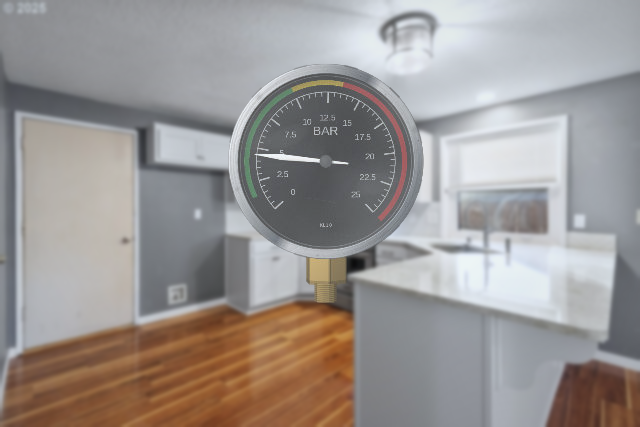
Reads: 4.5 bar
